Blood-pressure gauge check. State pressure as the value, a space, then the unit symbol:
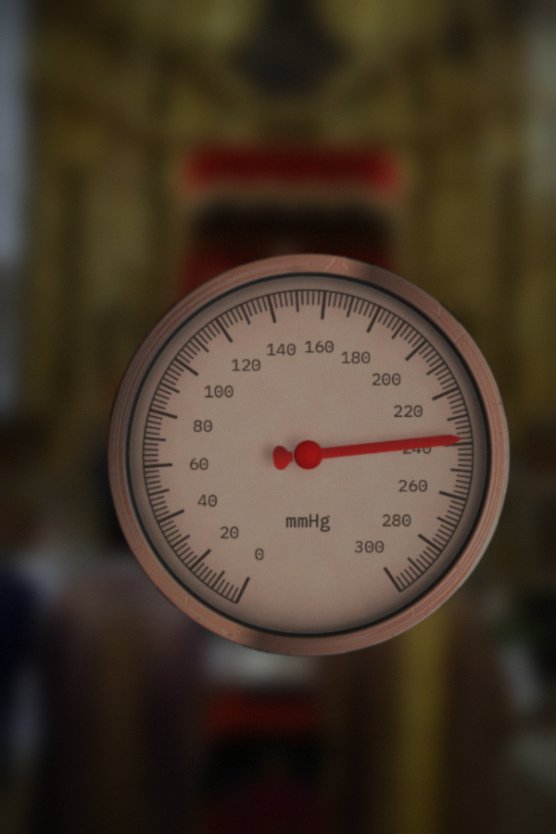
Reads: 238 mmHg
